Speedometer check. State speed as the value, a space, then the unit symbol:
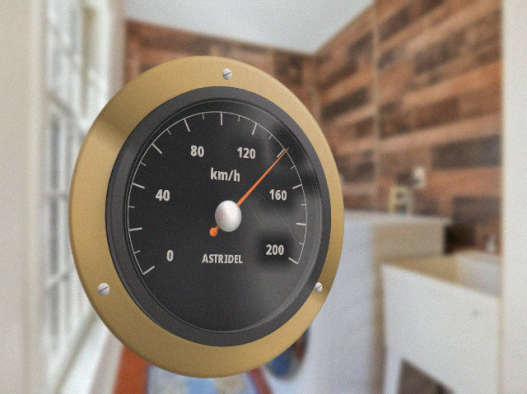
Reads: 140 km/h
